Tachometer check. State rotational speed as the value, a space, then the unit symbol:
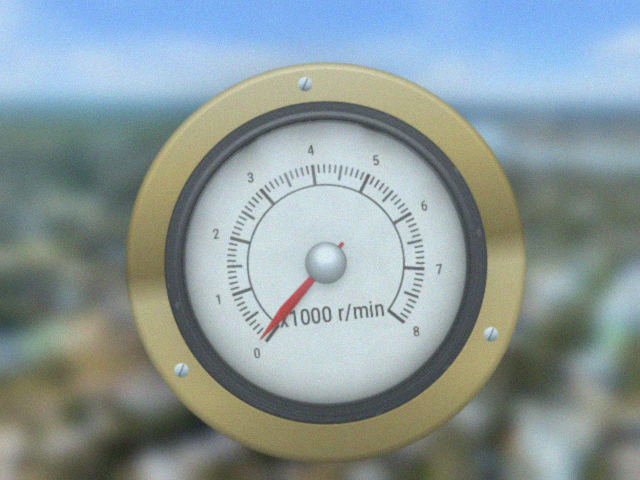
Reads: 100 rpm
